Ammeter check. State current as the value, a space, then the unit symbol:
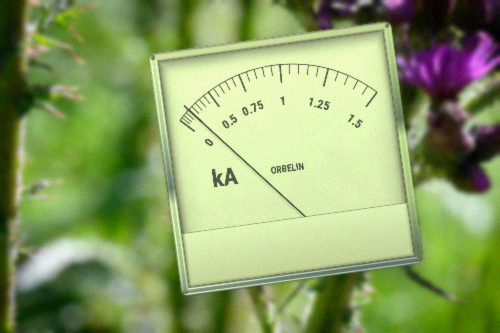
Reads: 0.25 kA
